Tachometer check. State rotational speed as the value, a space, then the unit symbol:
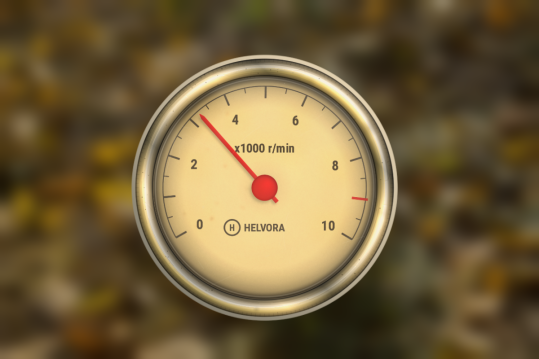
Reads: 3250 rpm
